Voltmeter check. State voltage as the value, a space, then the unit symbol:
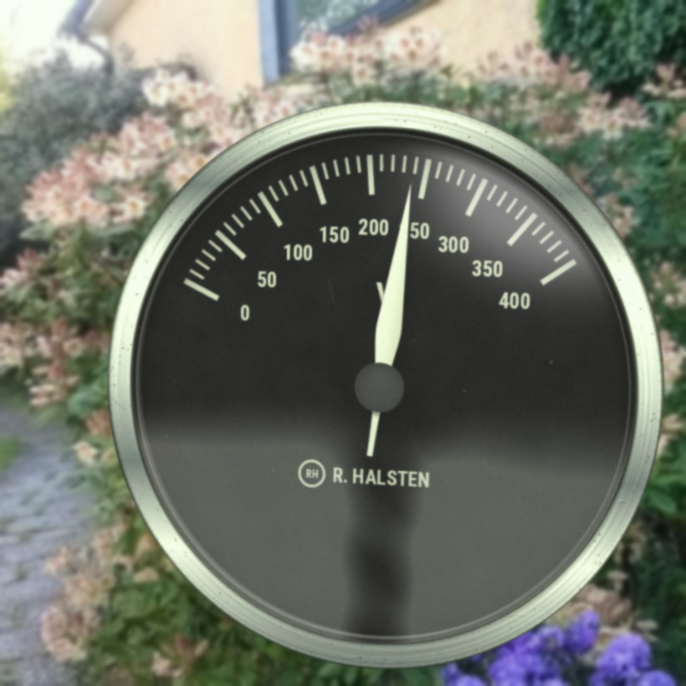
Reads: 240 V
